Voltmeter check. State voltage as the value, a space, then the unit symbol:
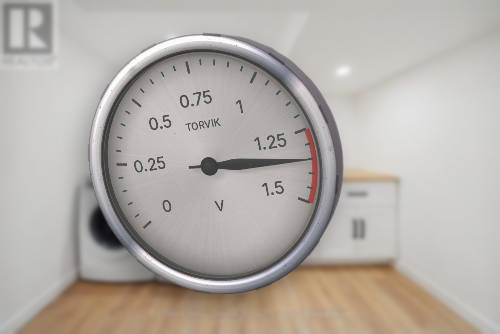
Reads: 1.35 V
